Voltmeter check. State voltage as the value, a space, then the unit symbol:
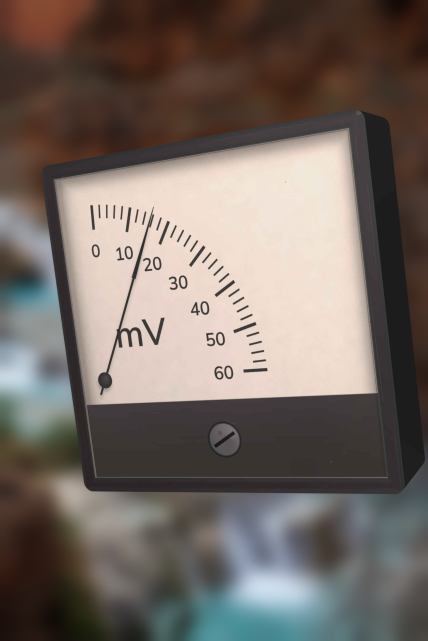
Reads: 16 mV
